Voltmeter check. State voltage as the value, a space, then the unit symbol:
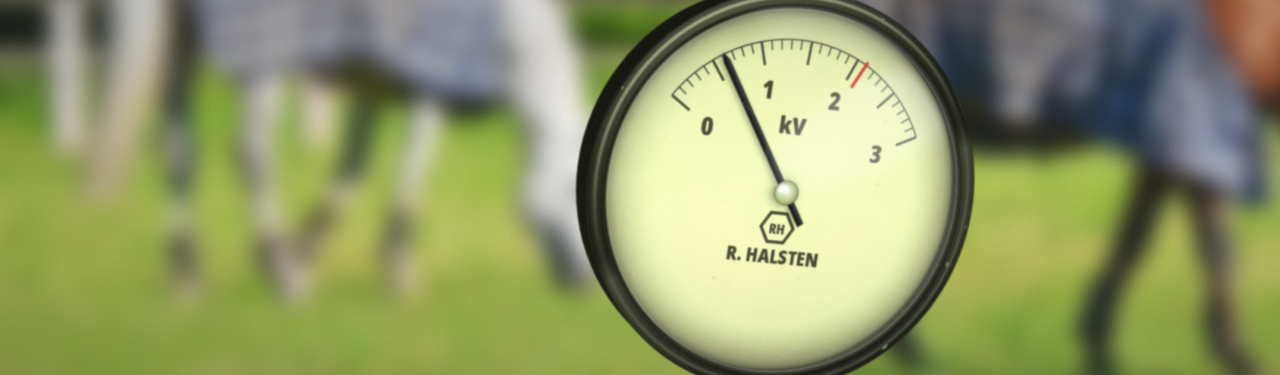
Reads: 0.6 kV
